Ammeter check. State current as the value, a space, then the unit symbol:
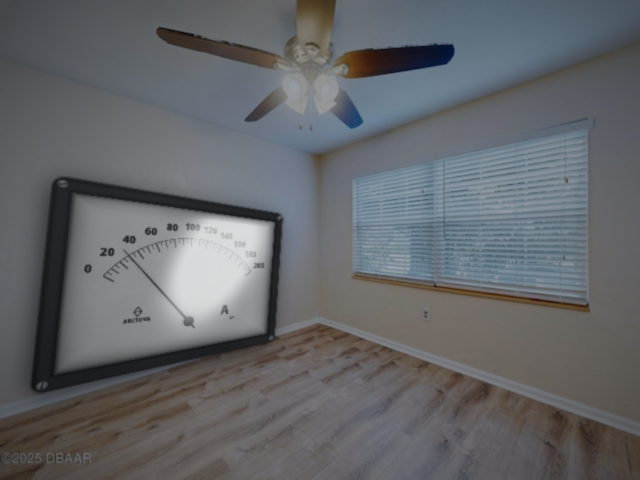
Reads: 30 A
